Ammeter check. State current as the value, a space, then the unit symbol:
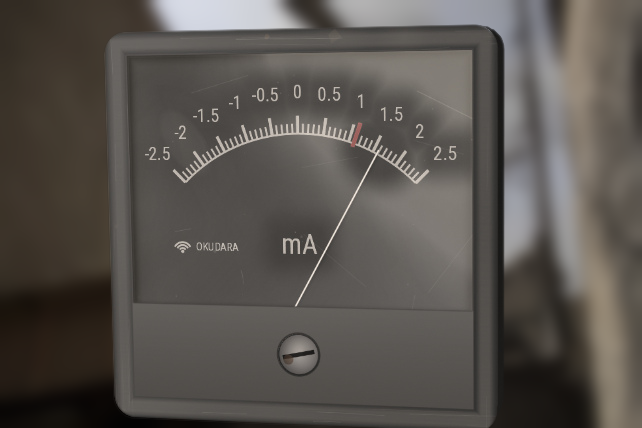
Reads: 1.6 mA
